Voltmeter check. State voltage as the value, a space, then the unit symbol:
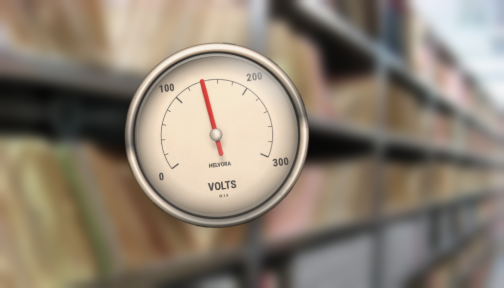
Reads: 140 V
